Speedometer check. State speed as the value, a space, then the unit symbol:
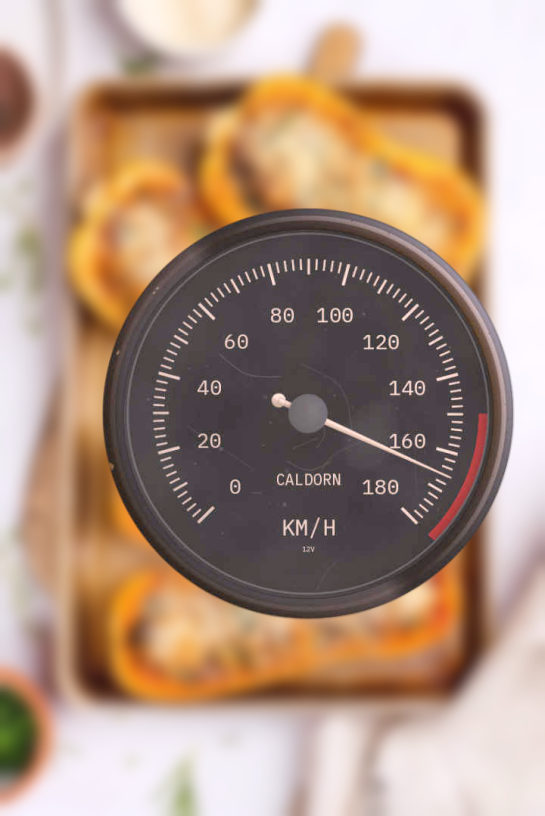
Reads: 166 km/h
